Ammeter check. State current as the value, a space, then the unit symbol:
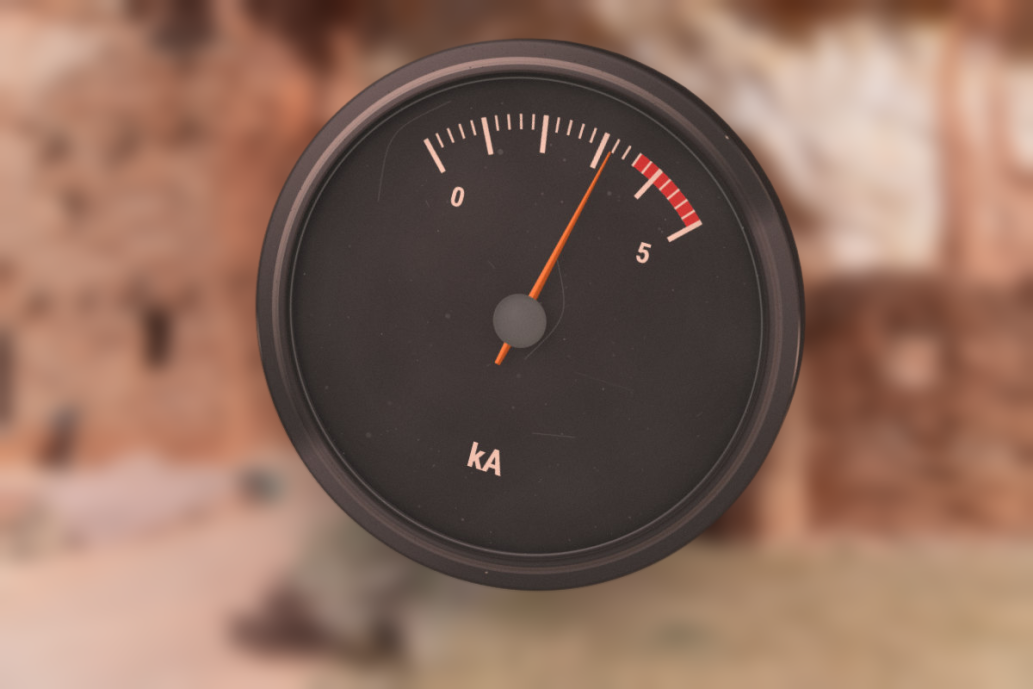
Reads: 3.2 kA
